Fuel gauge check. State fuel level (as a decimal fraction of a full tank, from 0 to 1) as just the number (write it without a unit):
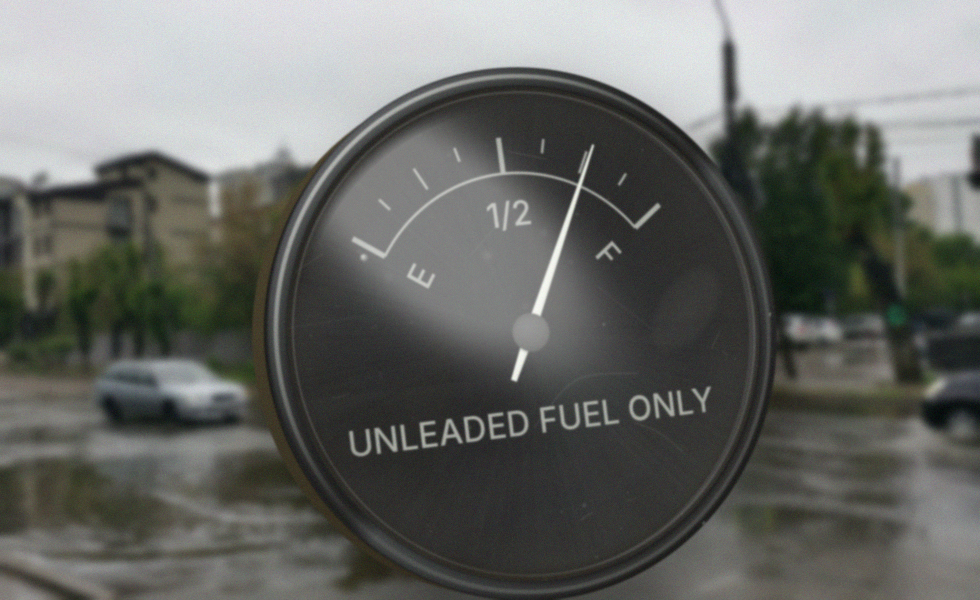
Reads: 0.75
